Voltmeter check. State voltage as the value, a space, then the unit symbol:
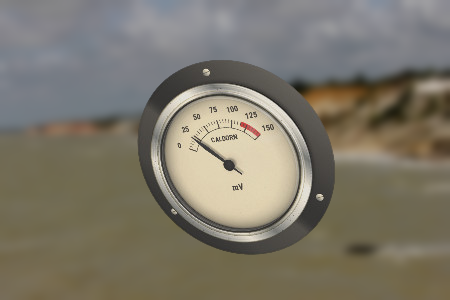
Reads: 25 mV
